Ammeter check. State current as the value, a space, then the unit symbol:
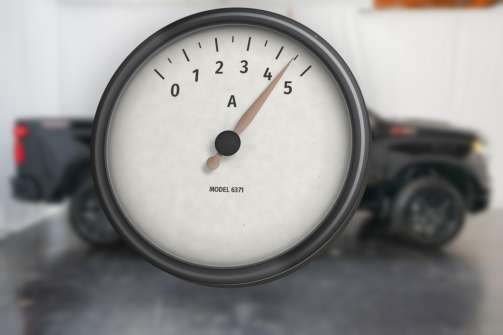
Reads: 4.5 A
